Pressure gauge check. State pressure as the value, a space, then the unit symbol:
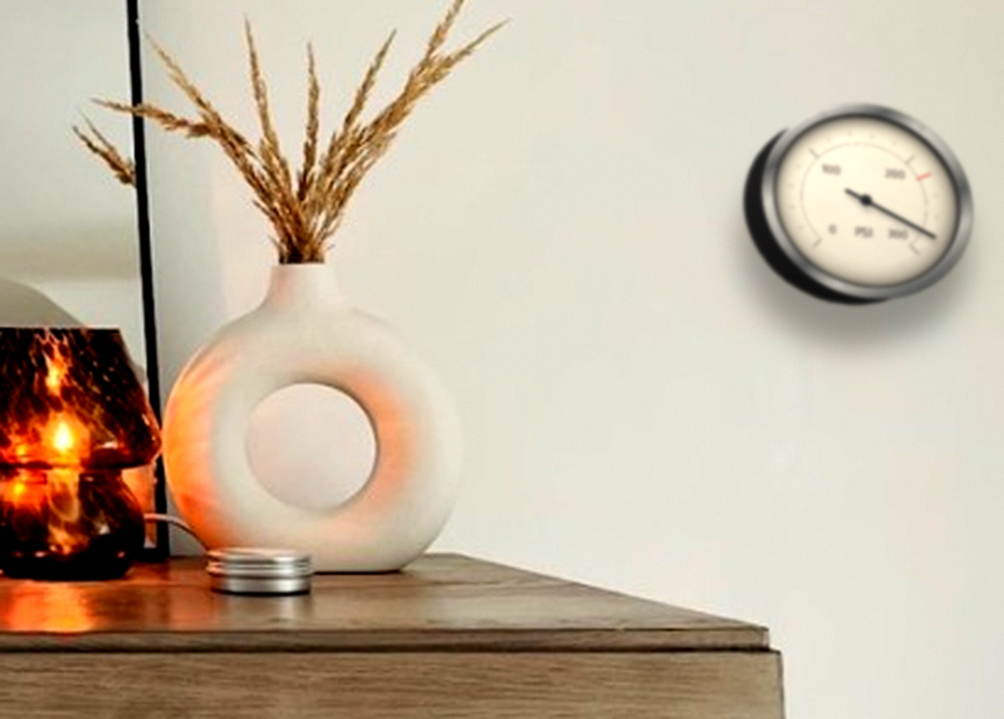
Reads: 280 psi
